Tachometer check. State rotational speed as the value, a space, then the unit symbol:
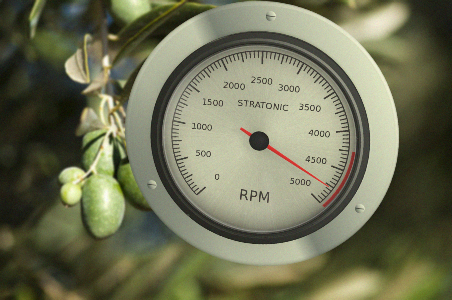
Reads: 4750 rpm
